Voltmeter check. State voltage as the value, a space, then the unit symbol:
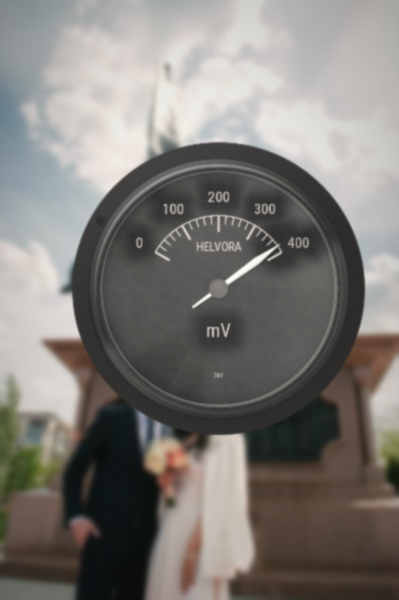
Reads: 380 mV
